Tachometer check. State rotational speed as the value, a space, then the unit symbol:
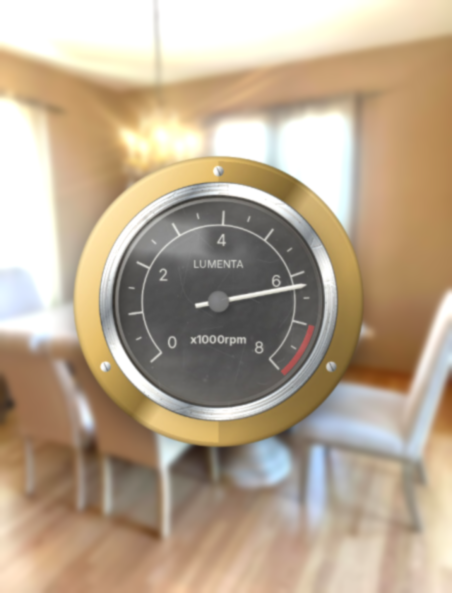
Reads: 6250 rpm
